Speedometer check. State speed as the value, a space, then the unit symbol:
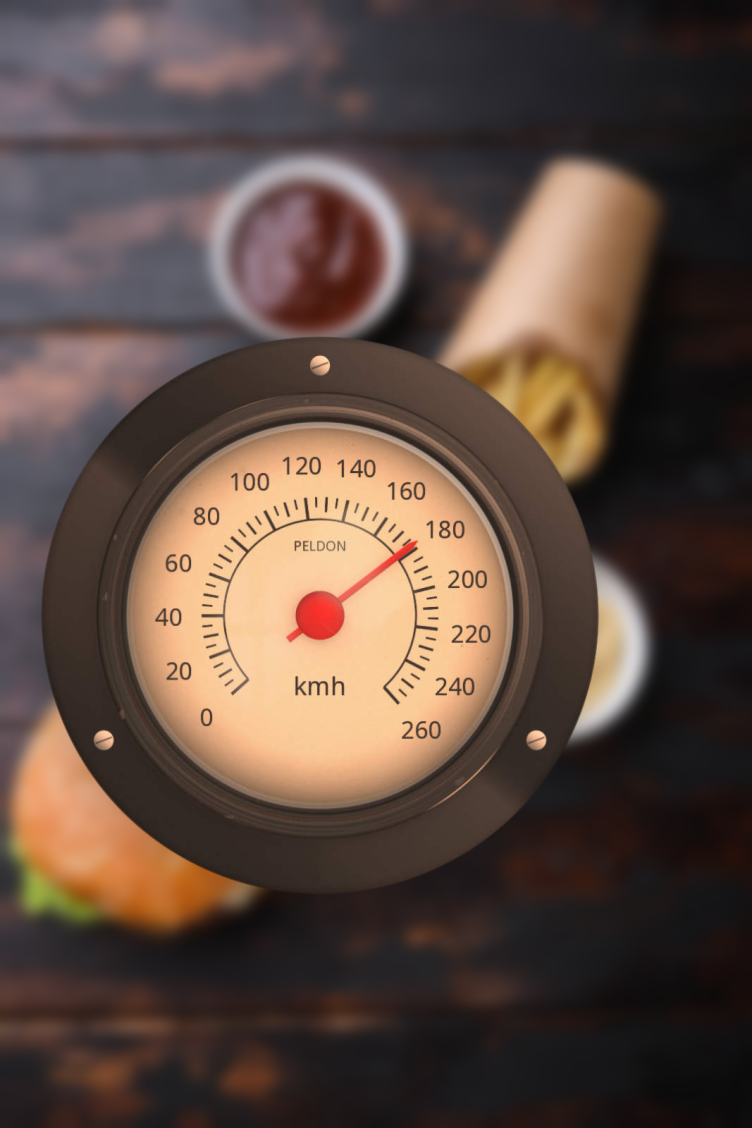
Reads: 177.5 km/h
